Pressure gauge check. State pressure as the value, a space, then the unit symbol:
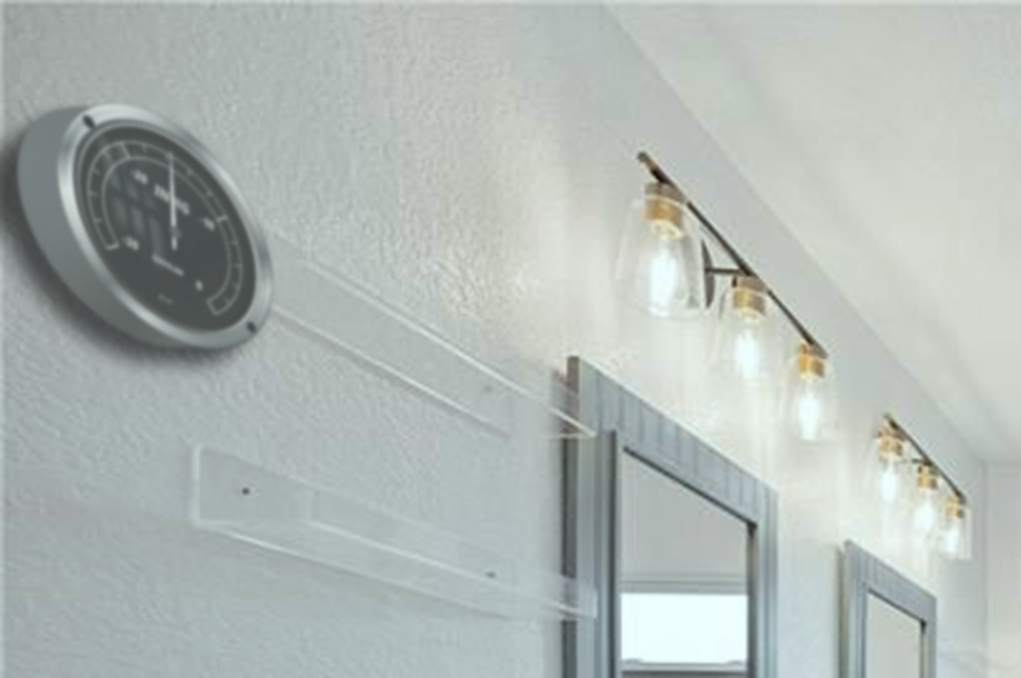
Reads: -16 inHg
